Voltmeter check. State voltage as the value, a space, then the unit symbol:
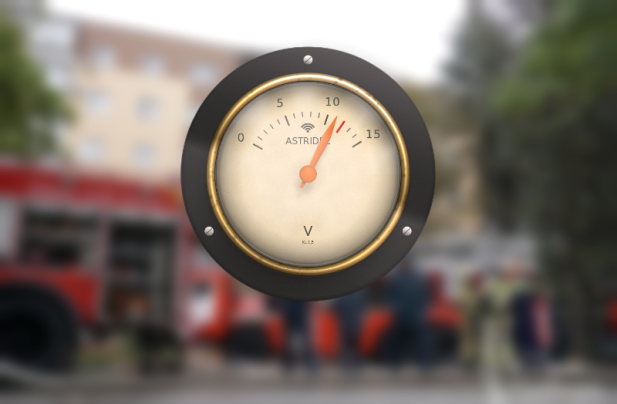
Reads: 11 V
